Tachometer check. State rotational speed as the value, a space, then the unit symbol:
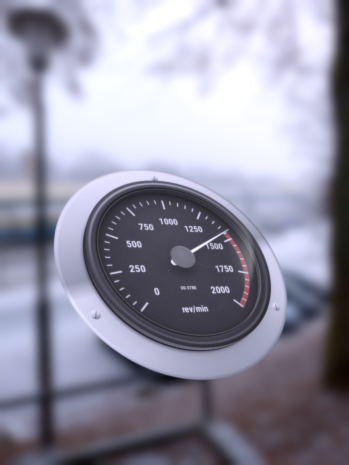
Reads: 1450 rpm
